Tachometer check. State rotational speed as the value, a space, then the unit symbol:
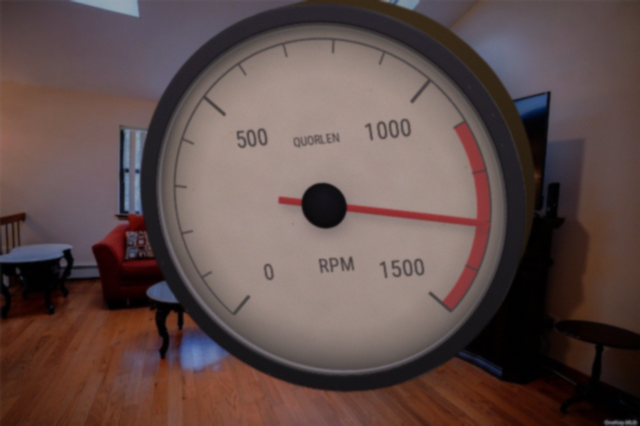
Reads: 1300 rpm
